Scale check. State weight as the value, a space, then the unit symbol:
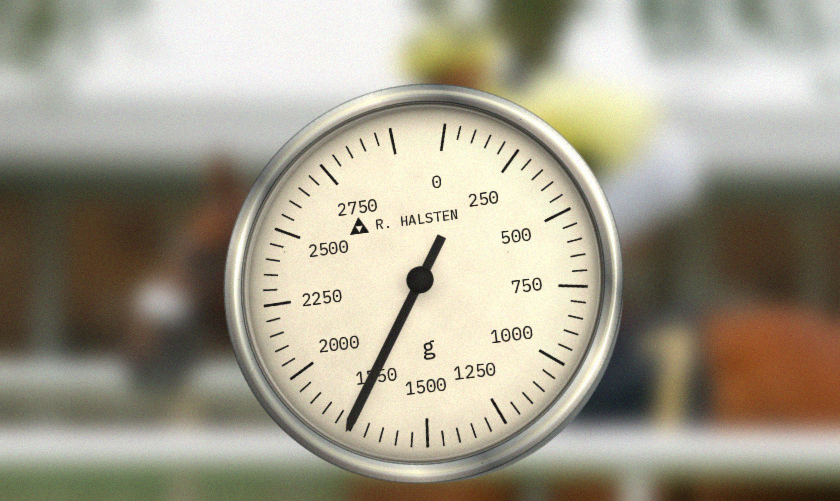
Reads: 1750 g
